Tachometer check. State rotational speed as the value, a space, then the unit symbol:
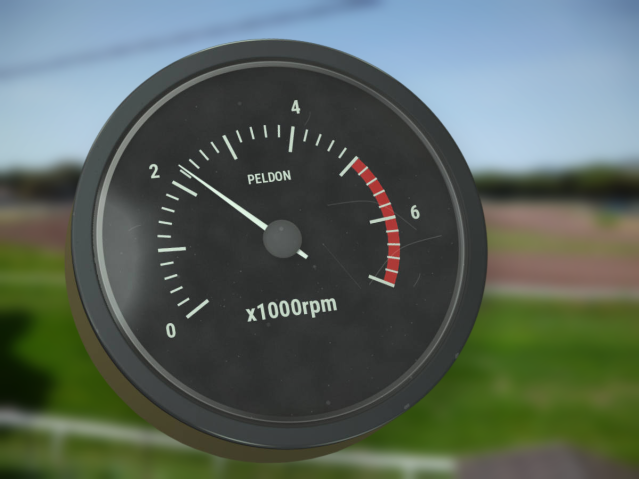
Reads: 2200 rpm
